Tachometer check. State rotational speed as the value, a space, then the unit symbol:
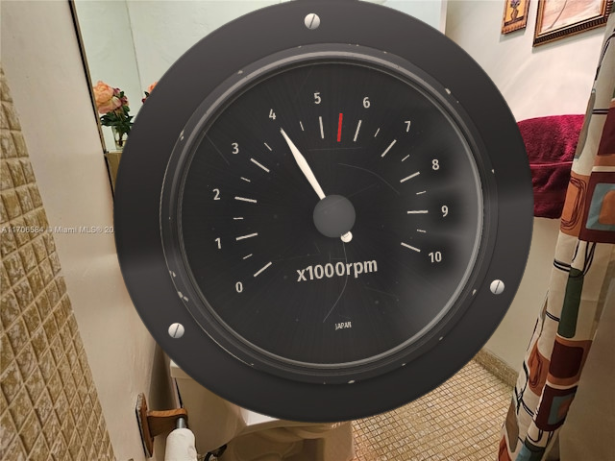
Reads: 4000 rpm
